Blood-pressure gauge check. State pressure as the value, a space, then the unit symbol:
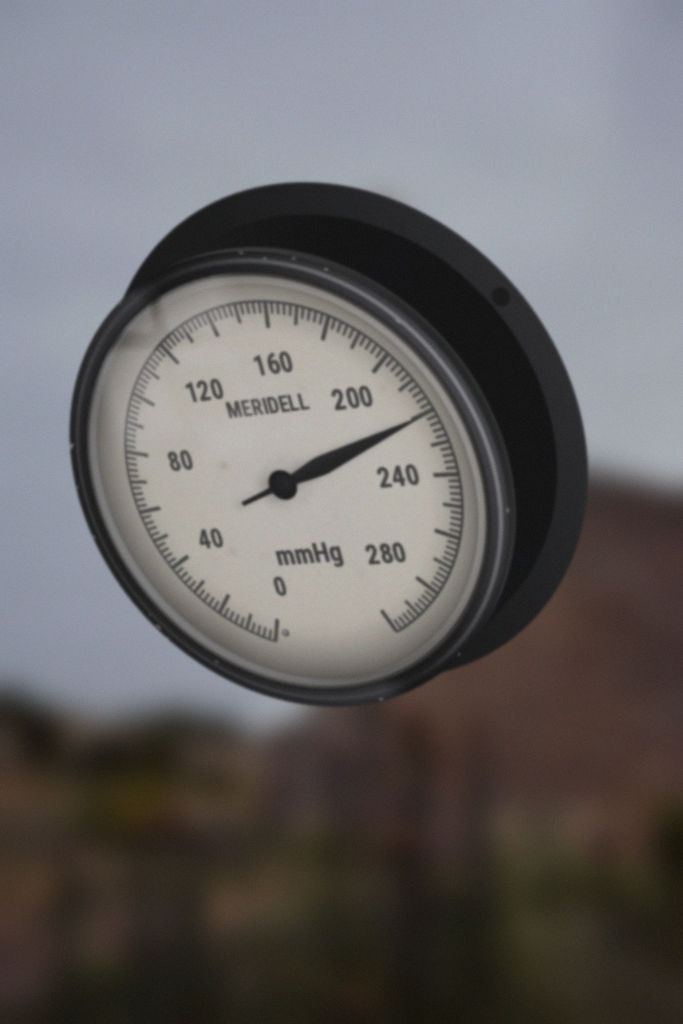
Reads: 220 mmHg
